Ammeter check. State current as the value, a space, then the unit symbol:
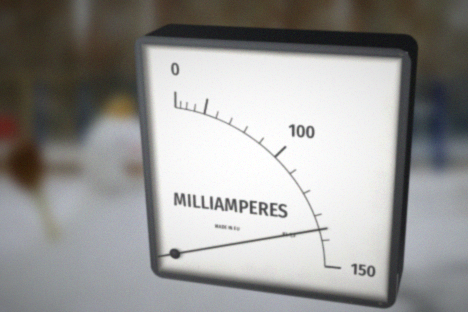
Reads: 135 mA
